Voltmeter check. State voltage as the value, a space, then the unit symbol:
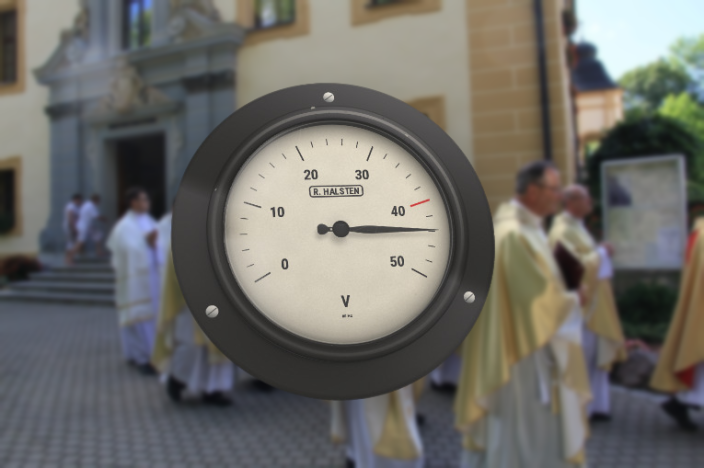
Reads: 44 V
